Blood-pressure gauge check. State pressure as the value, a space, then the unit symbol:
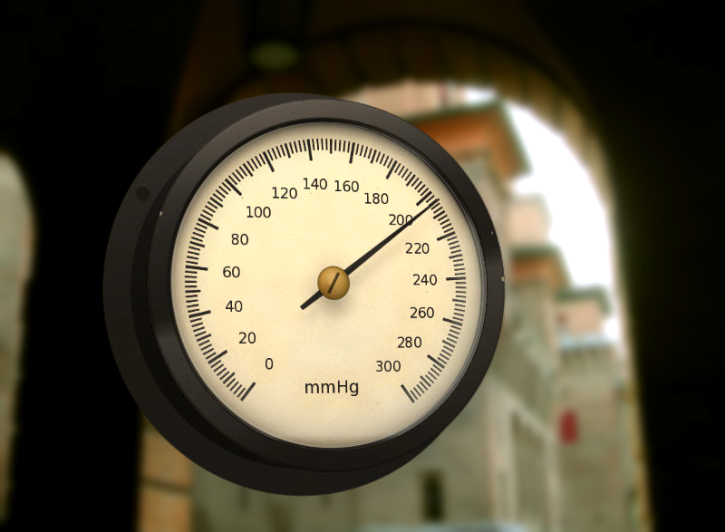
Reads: 204 mmHg
